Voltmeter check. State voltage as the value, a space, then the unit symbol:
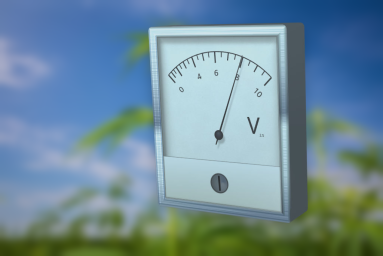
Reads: 8 V
